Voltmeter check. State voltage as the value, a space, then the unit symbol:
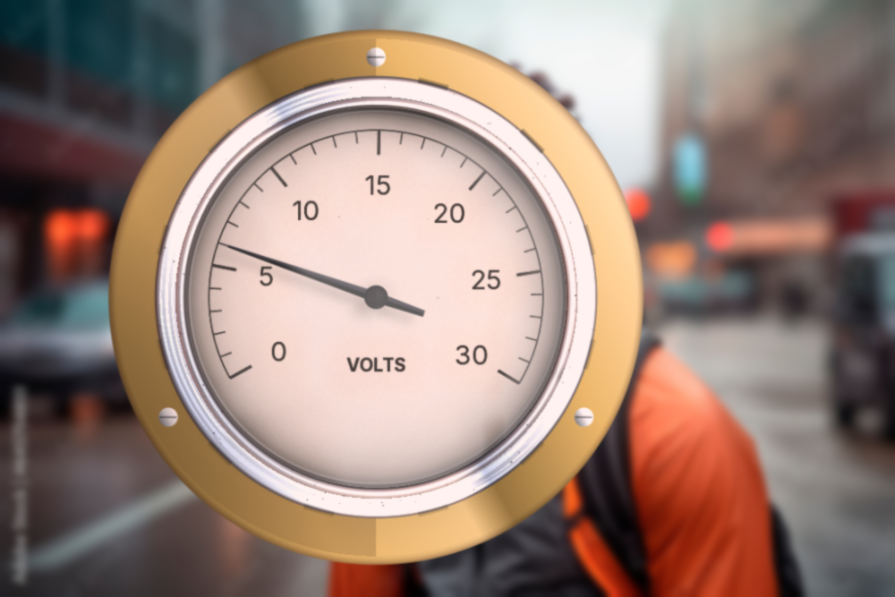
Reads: 6 V
